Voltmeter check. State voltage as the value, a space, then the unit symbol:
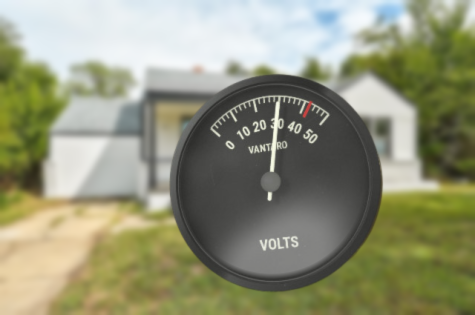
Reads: 30 V
